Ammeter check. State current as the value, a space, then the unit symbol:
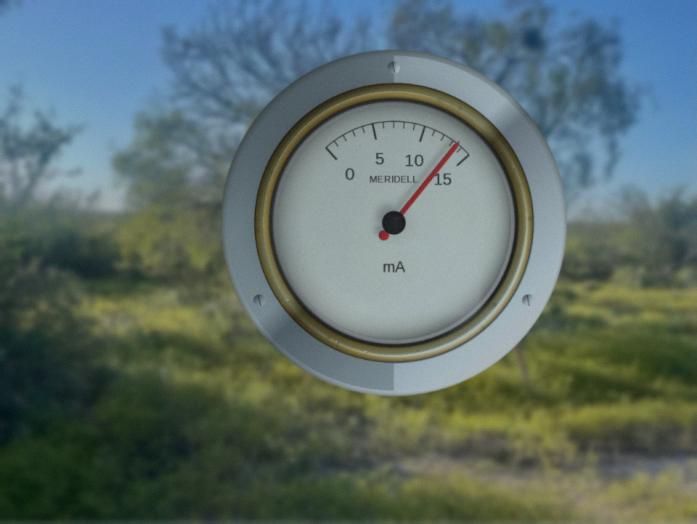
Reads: 13.5 mA
